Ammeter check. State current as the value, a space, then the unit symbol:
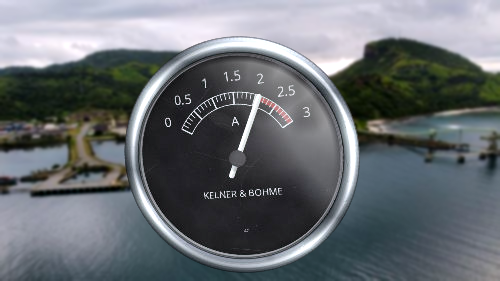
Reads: 2.1 A
